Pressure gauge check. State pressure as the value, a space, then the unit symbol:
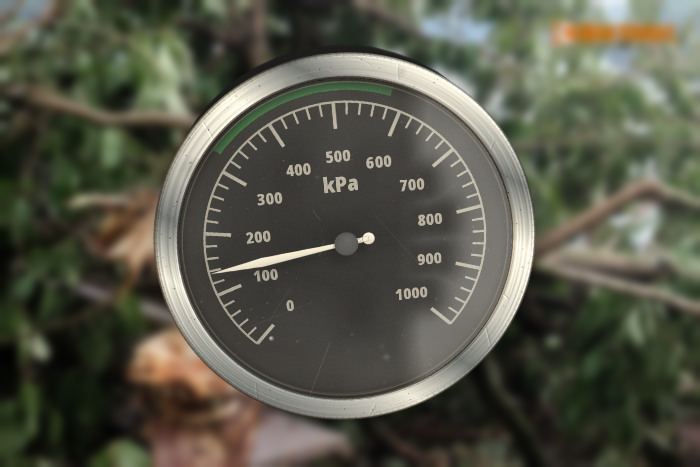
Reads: 140 kPa
